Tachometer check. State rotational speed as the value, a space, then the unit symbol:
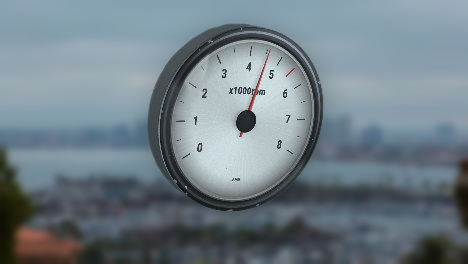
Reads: 4500 rpm
